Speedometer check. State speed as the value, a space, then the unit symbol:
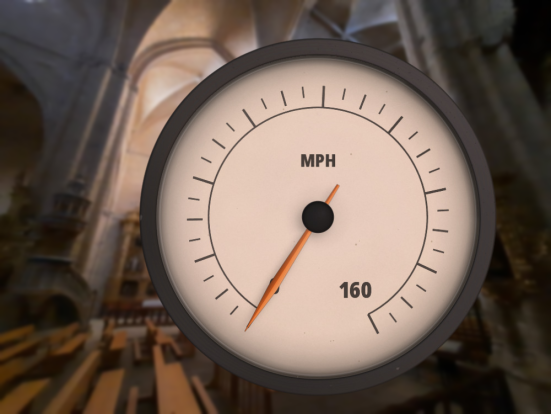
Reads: 0 mph
